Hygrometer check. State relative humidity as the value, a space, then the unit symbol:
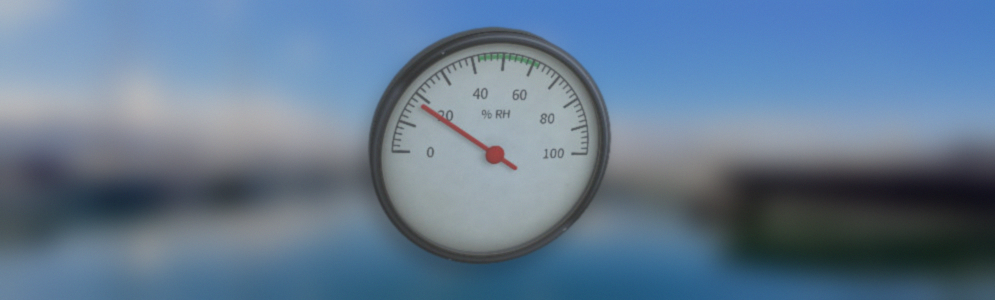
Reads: 18 %
